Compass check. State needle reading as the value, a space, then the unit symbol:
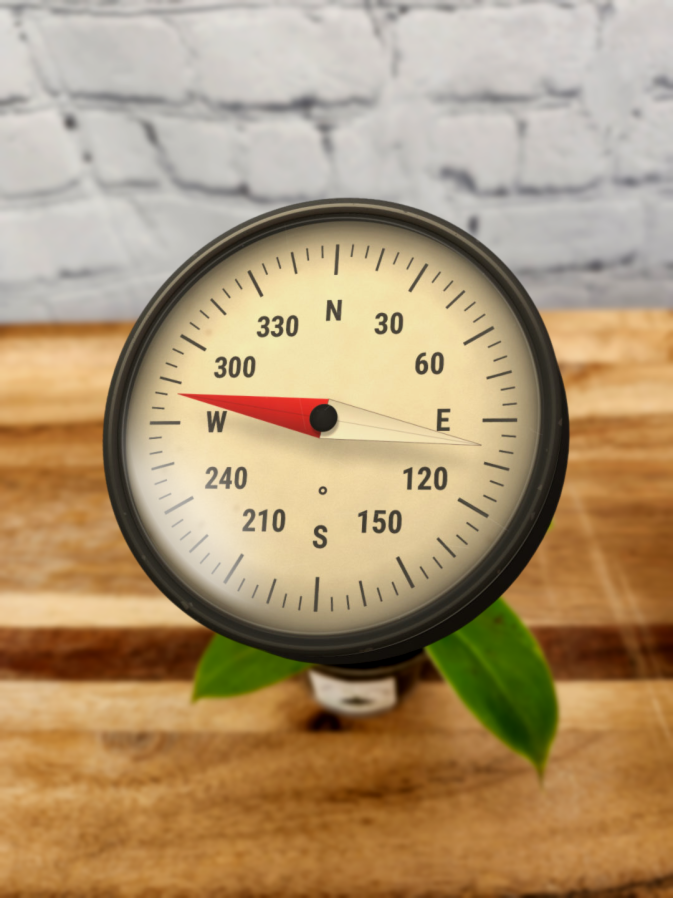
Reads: 280 °
